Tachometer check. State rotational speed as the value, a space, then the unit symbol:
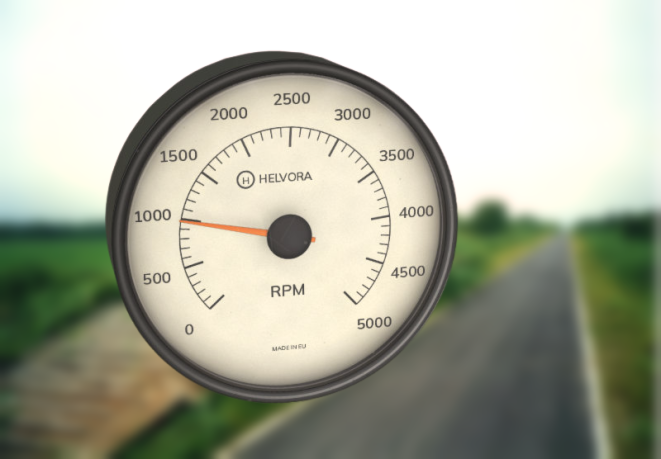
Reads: 1000 rpm
